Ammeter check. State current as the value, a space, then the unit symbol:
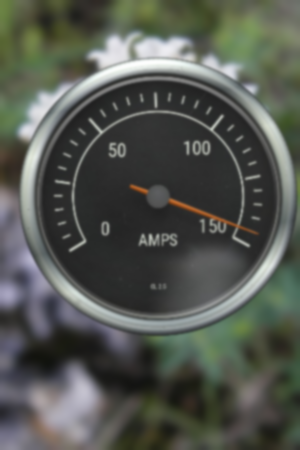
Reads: 145 A
